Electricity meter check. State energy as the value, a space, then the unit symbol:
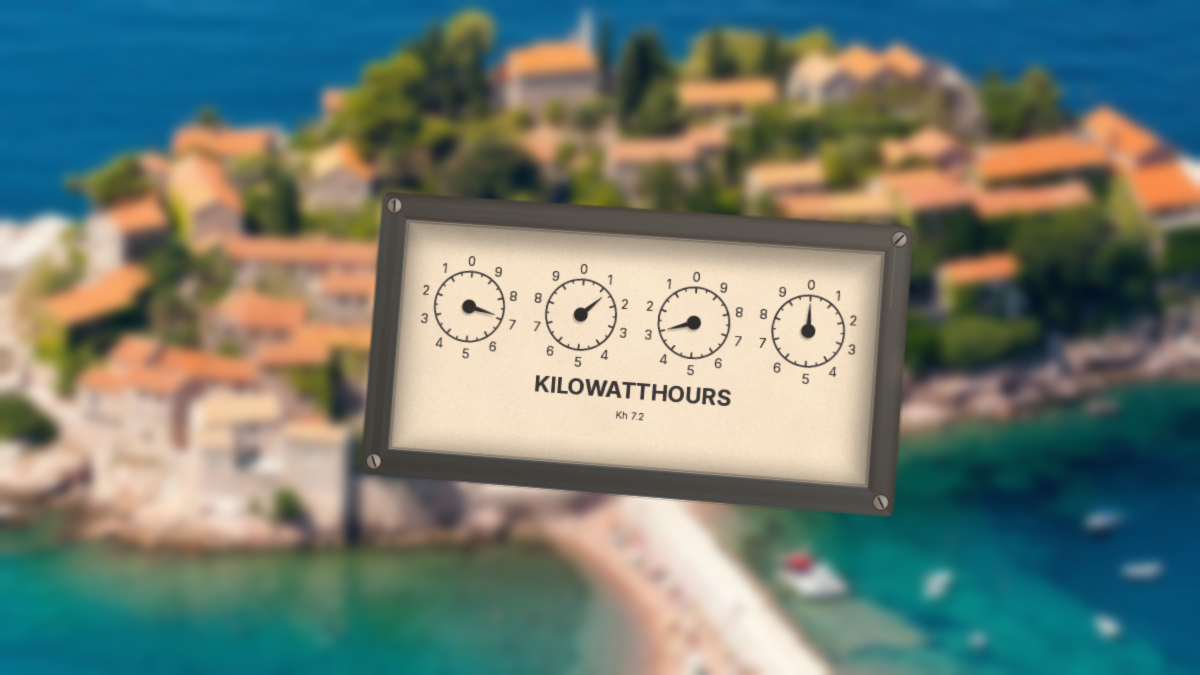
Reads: 7130 kWh
